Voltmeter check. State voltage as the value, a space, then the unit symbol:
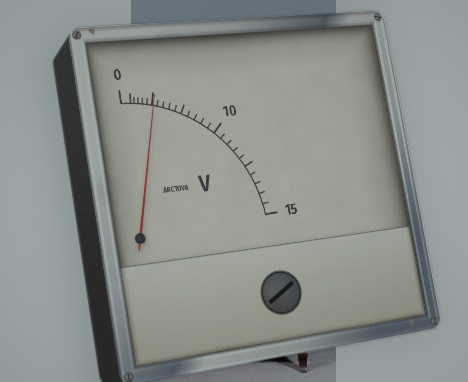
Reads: 5 V
